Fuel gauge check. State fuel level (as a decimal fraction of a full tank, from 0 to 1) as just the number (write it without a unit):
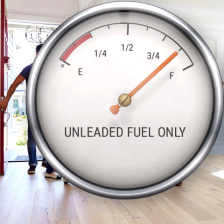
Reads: 0.875
